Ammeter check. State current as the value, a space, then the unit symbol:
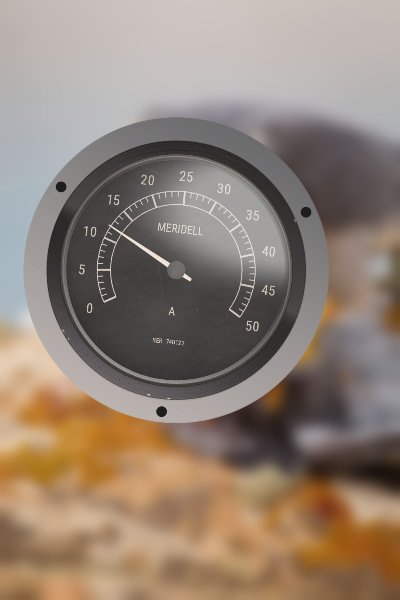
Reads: 12 A
